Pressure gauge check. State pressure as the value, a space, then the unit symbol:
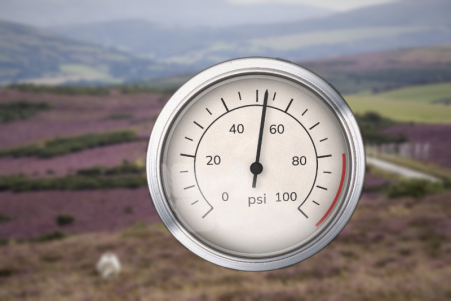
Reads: 52.5 psi
